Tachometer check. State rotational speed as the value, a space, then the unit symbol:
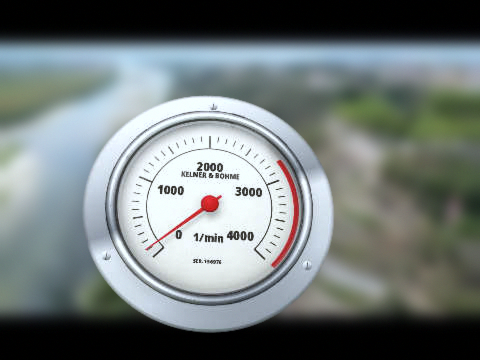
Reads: 100 rpm
